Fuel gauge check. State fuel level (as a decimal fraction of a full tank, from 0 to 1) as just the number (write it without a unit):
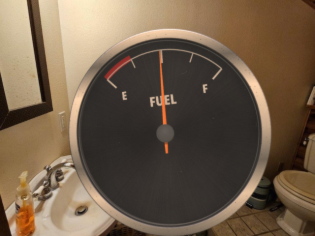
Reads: 0.5
